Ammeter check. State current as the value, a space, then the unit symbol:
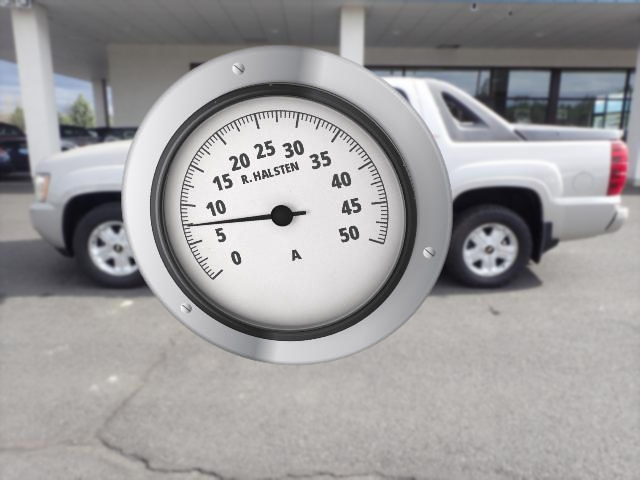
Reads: 7.5 A
